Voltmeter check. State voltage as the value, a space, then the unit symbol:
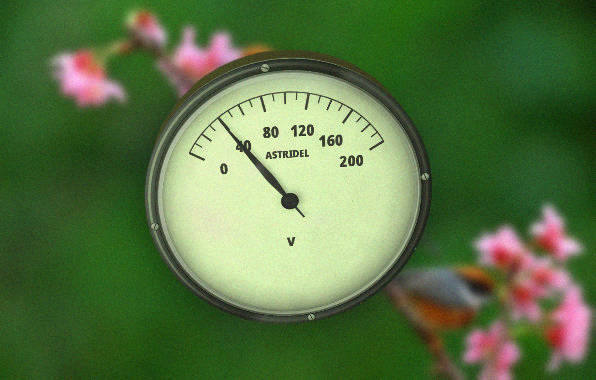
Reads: 40 V
